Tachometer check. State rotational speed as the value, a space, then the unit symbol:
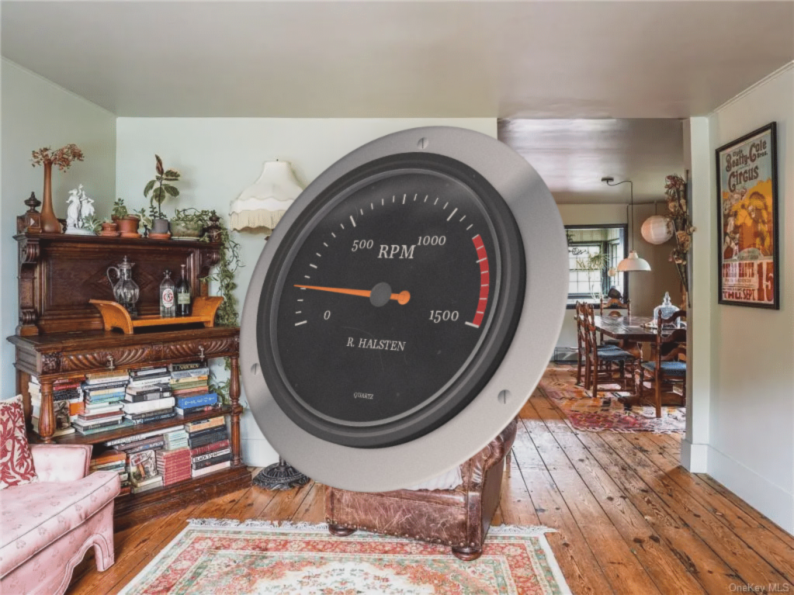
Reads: 150 rpm
